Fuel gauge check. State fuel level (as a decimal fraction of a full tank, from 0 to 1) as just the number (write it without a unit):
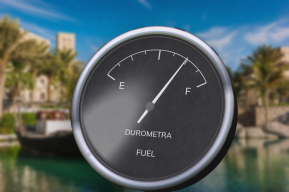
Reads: 0.75
